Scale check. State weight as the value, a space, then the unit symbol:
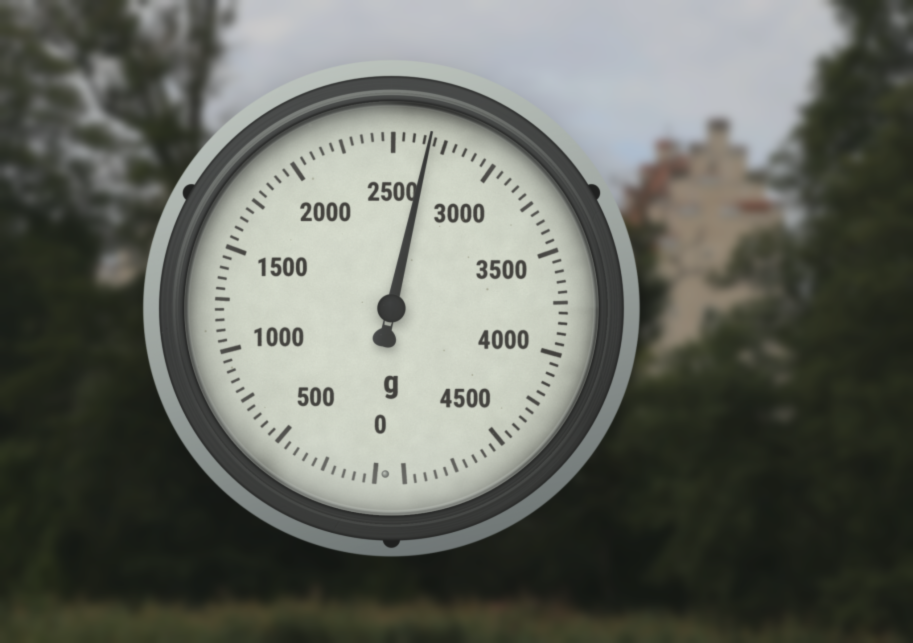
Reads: 2675 g
